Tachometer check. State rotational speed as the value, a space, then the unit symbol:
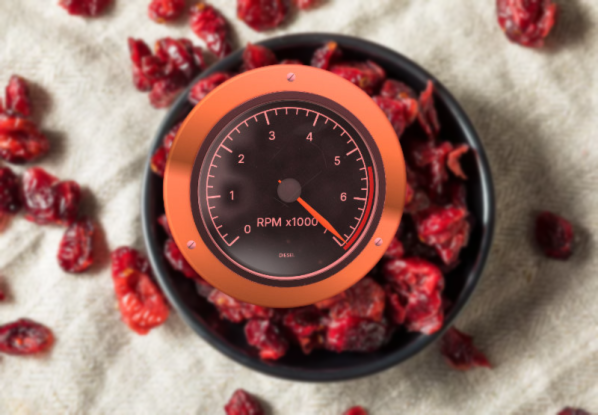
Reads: 6900 rpm
